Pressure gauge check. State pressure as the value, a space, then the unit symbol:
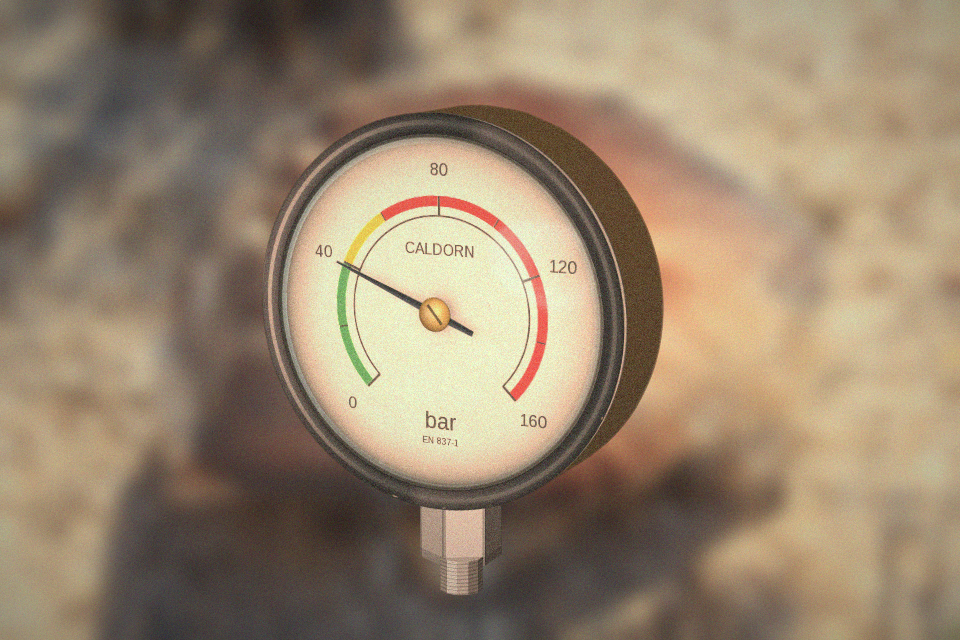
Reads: 40 bar
